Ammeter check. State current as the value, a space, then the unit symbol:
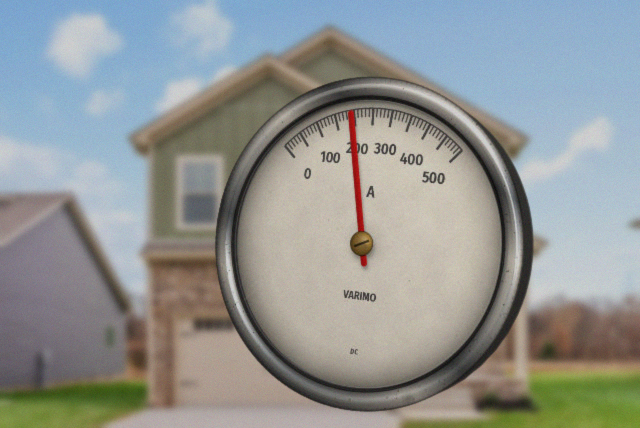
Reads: 200 A
